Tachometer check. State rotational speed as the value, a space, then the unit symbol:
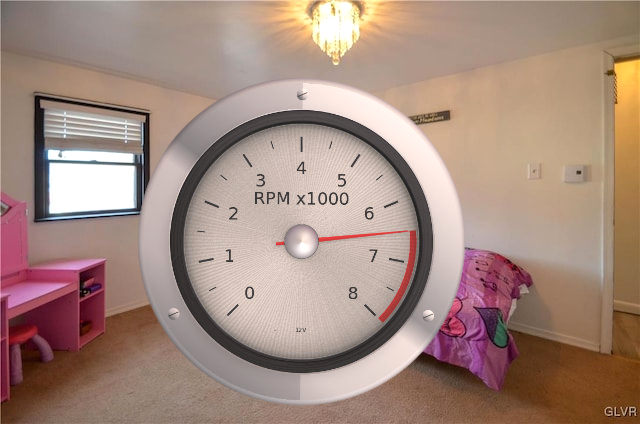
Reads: 6500 rpm
